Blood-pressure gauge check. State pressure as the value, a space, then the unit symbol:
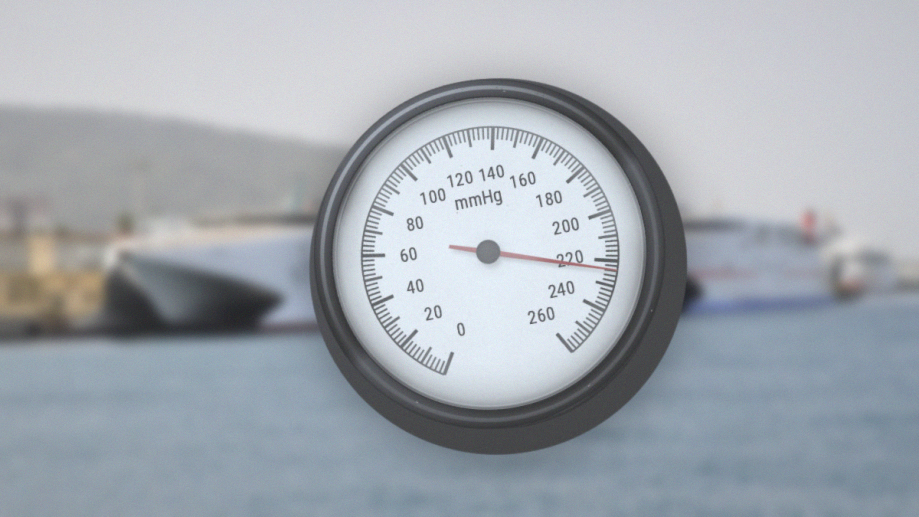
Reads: 224 mmHg
